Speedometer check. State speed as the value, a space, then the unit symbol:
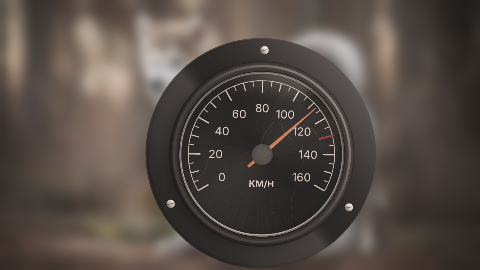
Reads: 112.5 km/h
